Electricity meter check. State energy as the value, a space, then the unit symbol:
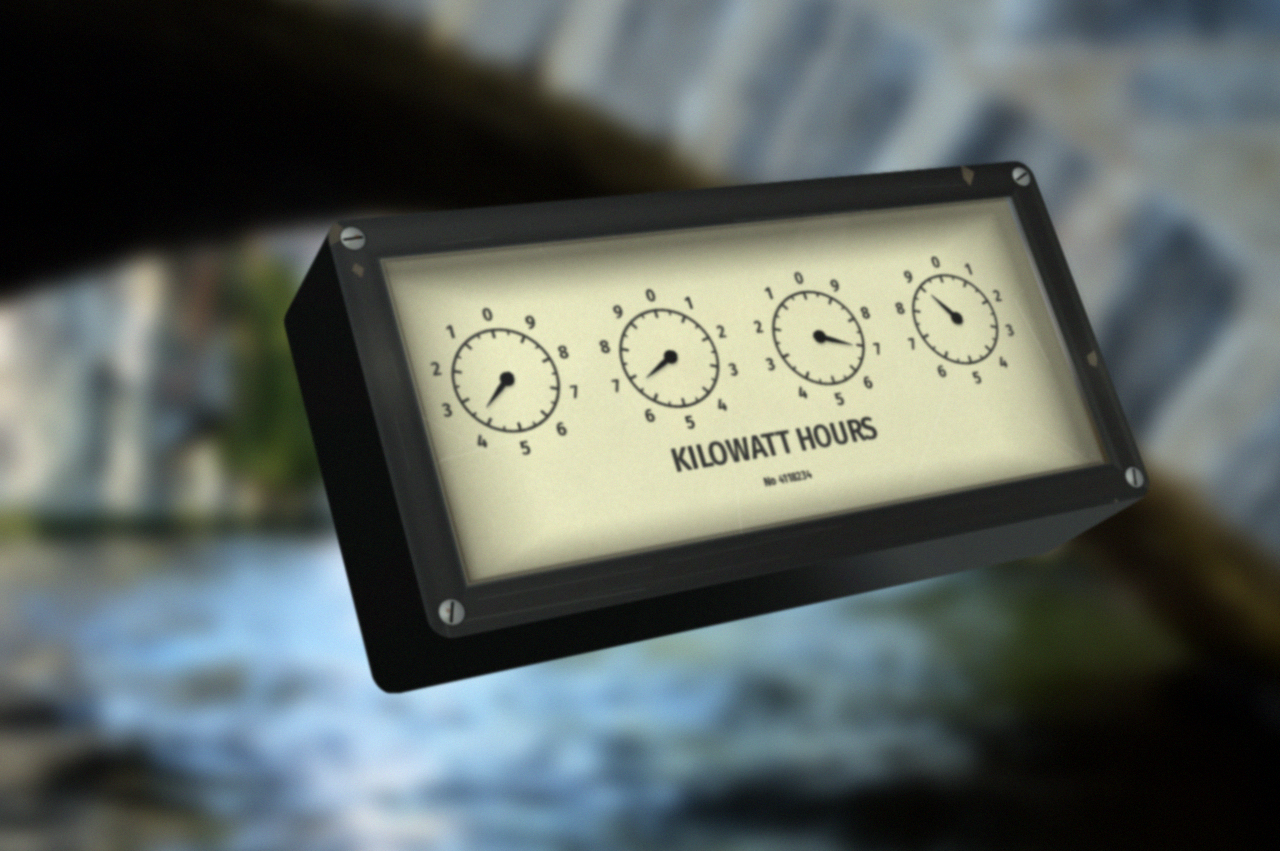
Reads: 3669 kWh
